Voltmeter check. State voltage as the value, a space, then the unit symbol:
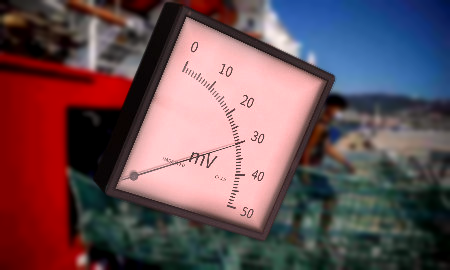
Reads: 30 mV
